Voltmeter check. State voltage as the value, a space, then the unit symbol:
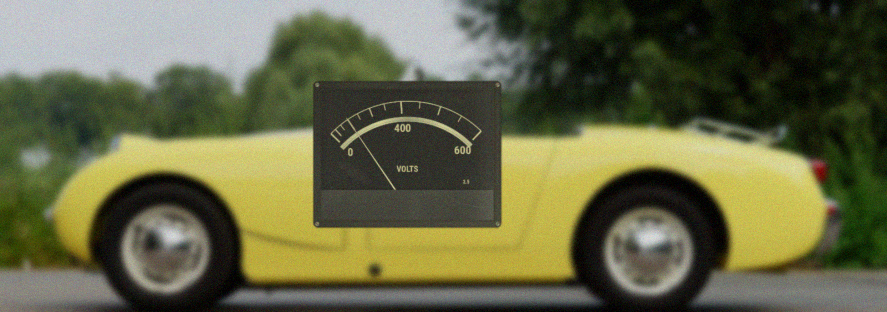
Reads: 200 V
